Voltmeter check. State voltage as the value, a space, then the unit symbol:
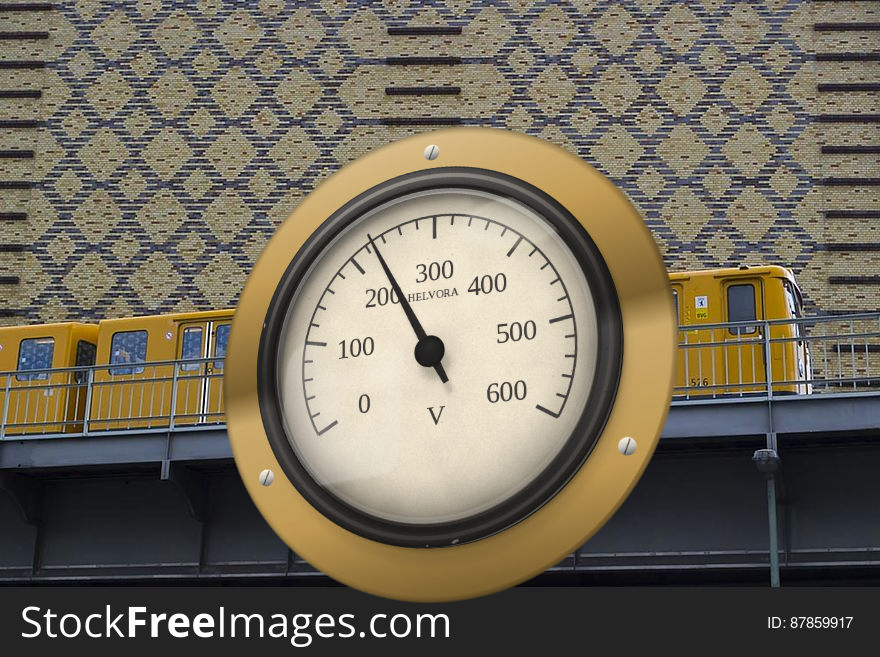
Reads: 230 V
